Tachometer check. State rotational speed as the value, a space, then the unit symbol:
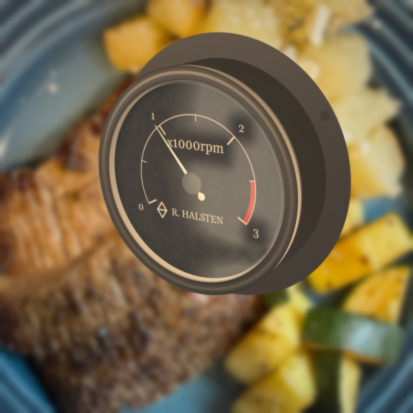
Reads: 1000 rpm
